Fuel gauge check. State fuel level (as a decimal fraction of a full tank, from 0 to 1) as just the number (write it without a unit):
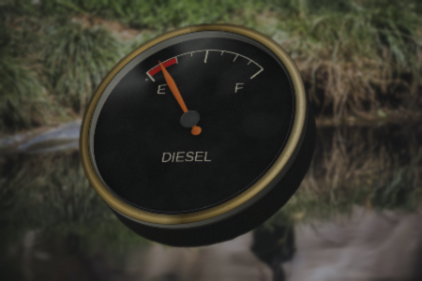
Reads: 0.125
